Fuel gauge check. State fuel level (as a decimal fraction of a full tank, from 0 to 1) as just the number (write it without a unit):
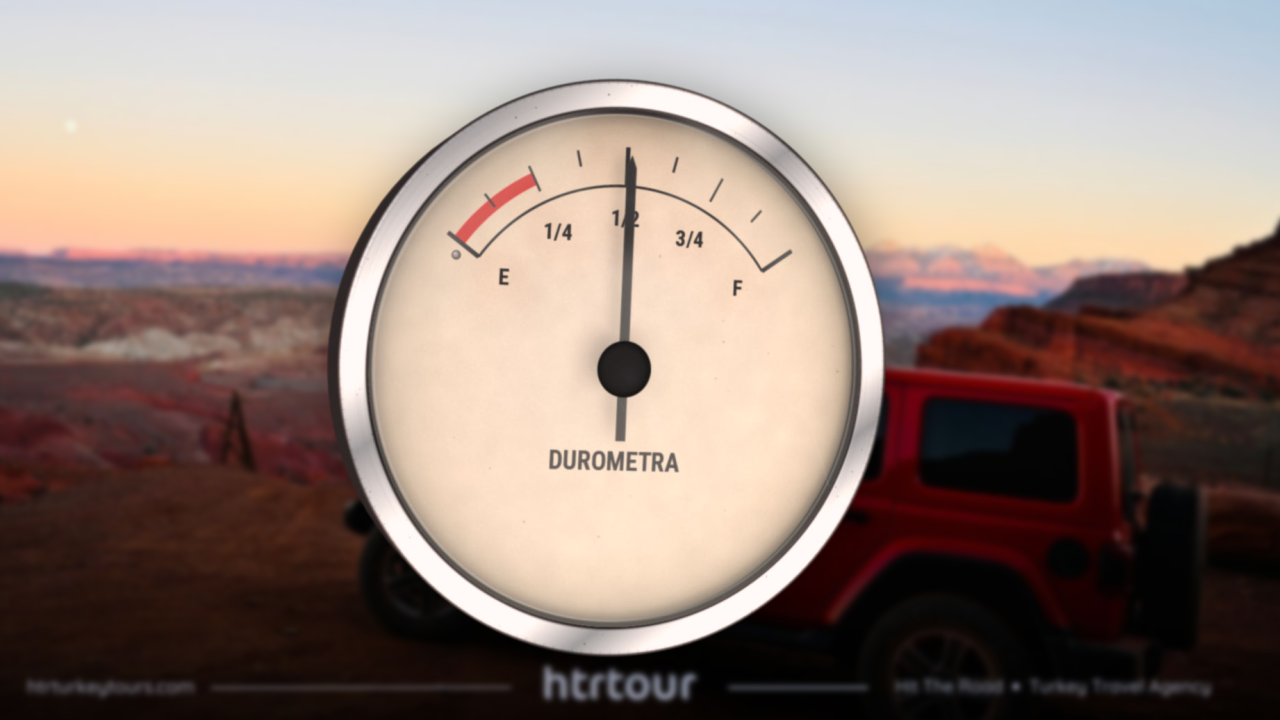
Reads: 0.5
